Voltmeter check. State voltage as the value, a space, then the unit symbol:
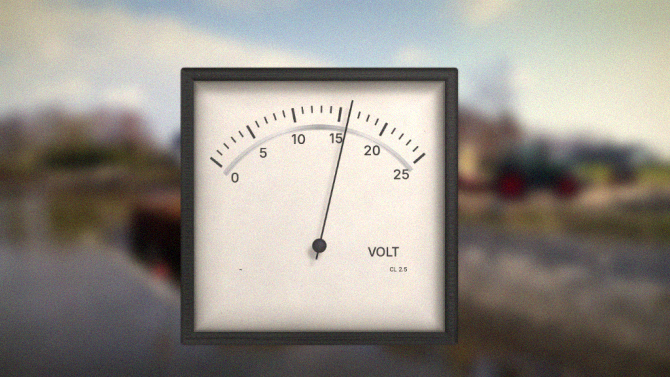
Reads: 16 V
